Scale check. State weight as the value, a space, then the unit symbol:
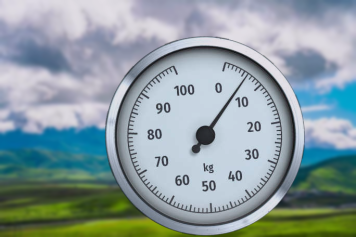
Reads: 6 kg
